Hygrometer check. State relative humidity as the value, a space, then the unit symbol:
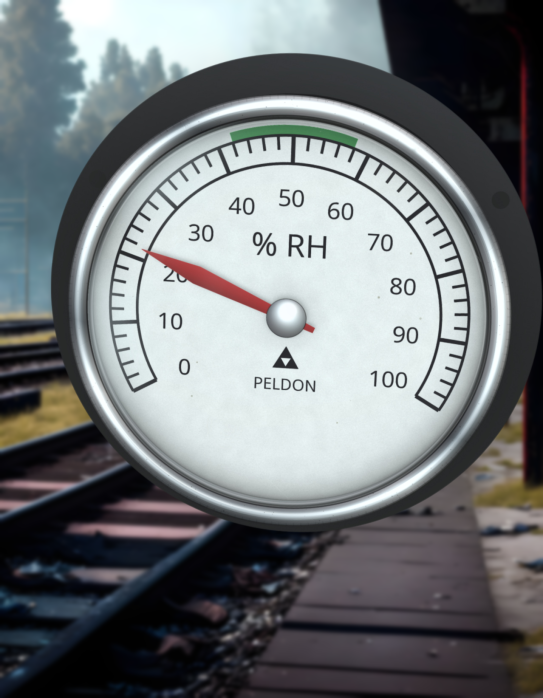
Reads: 22 %
